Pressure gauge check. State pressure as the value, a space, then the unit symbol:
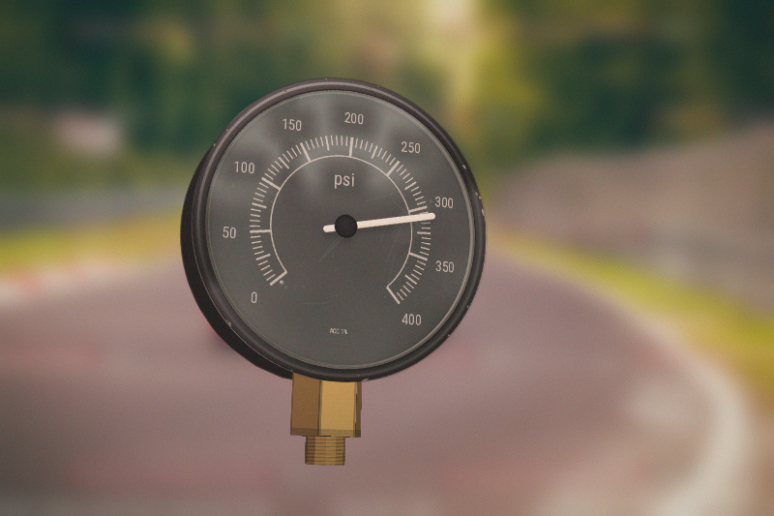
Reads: 310 psi
